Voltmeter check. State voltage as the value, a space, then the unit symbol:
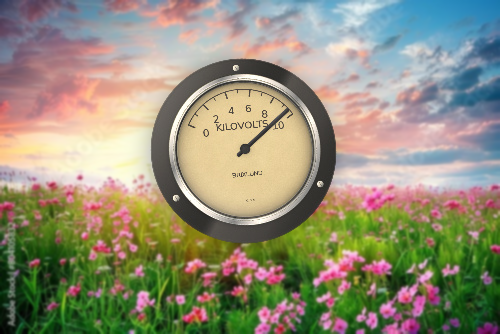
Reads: 9.5 kV
